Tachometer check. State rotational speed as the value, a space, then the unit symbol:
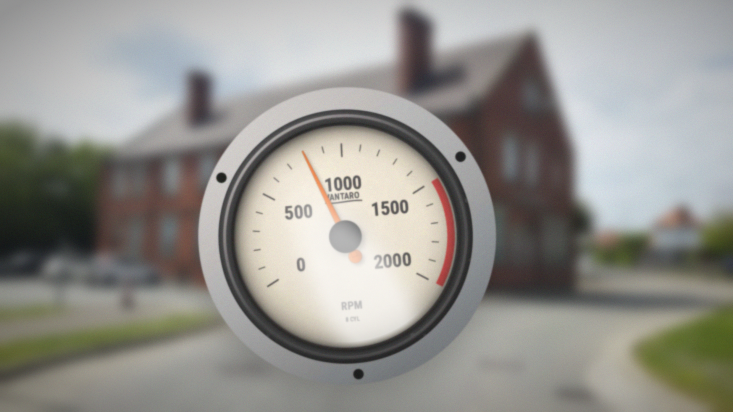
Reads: 800 rpm
